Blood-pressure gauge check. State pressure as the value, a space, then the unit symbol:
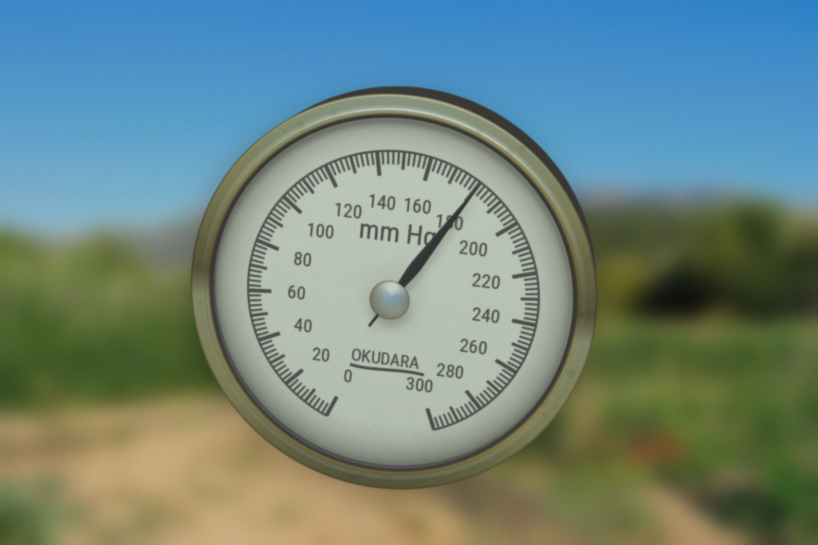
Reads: 180 mmHg
